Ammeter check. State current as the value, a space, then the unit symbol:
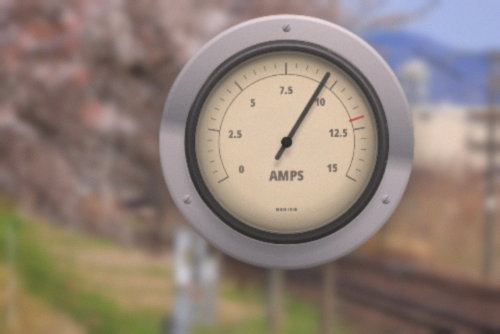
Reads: 9.5 A
